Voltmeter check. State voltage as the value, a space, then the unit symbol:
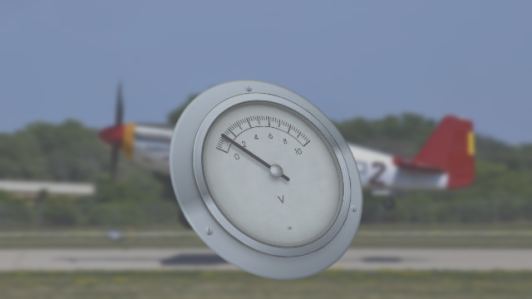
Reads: 1 V
